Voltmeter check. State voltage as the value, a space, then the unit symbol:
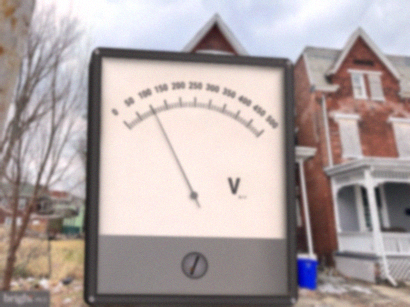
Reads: 100 V
